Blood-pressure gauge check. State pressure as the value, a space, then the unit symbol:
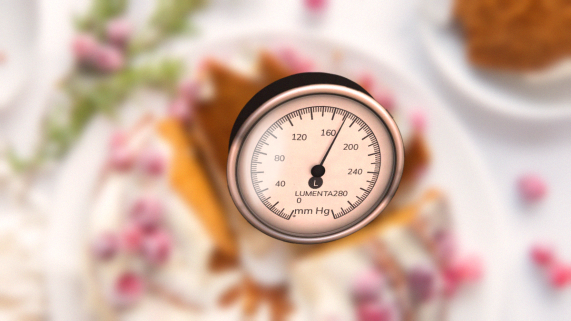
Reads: 170 mmHg
